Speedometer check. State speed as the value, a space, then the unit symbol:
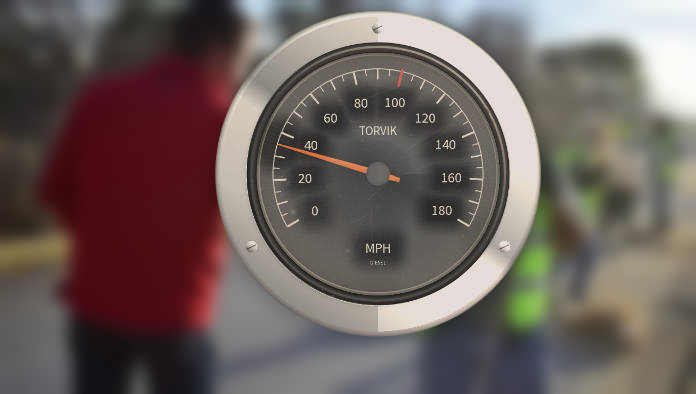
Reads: 35 mph
